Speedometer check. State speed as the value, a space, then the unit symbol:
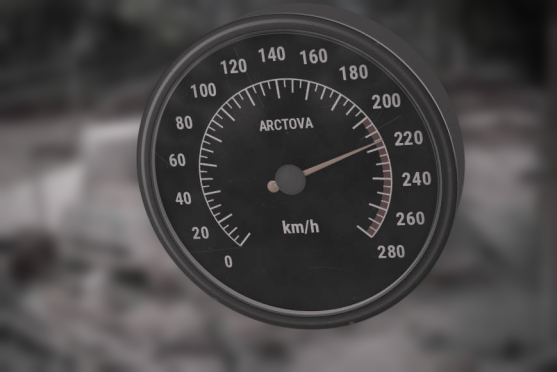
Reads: 215 km/h
